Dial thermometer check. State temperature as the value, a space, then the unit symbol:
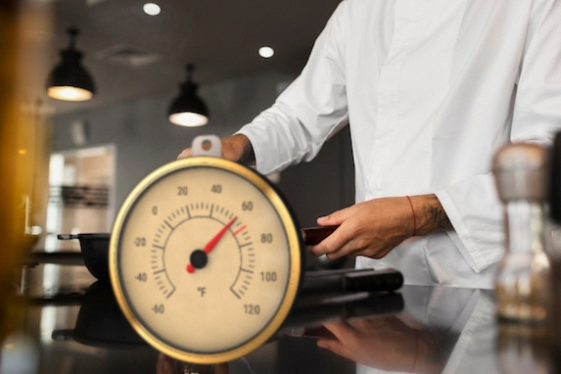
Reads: 60 °F
